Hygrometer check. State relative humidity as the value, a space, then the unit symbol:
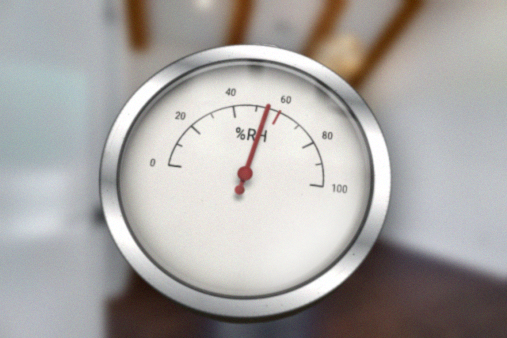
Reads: 55 %
